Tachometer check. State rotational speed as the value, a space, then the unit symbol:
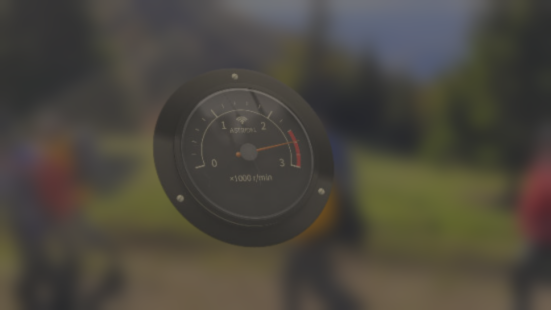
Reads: 2600 rpm
